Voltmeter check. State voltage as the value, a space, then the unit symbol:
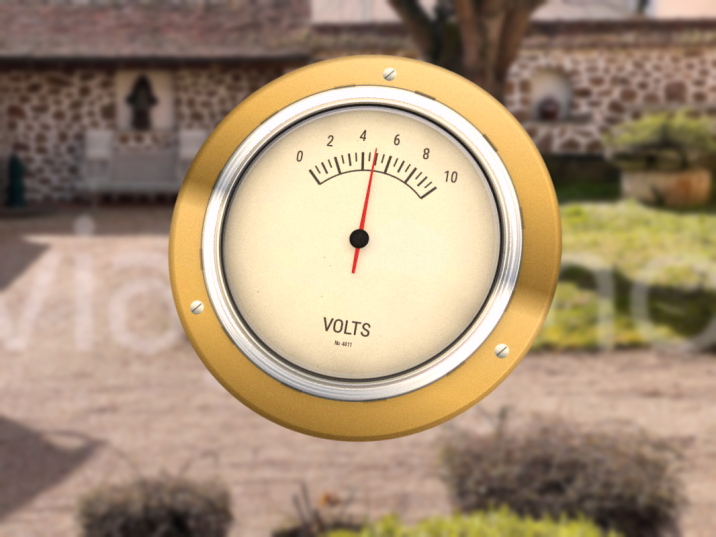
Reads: 5 V
